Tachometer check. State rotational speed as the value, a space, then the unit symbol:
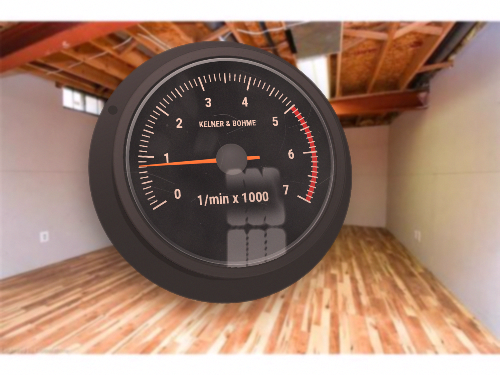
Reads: 800 rpm
